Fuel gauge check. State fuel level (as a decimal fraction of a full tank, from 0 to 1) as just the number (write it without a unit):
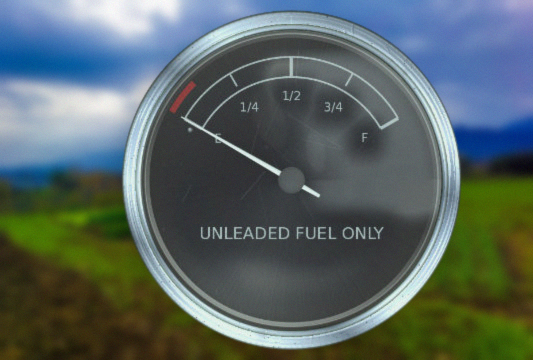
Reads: 0
